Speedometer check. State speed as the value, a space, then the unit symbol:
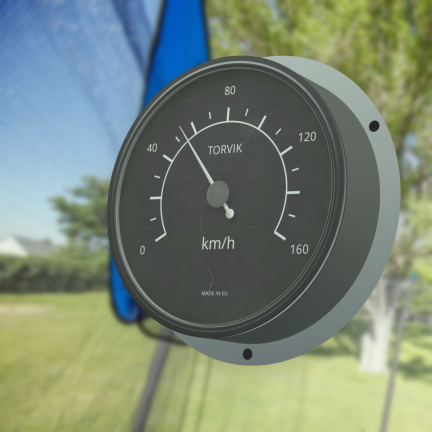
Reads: 55 km/h
